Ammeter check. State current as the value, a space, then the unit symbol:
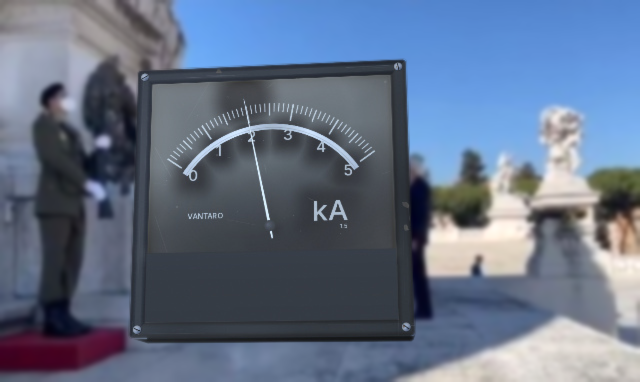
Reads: 2 kA
